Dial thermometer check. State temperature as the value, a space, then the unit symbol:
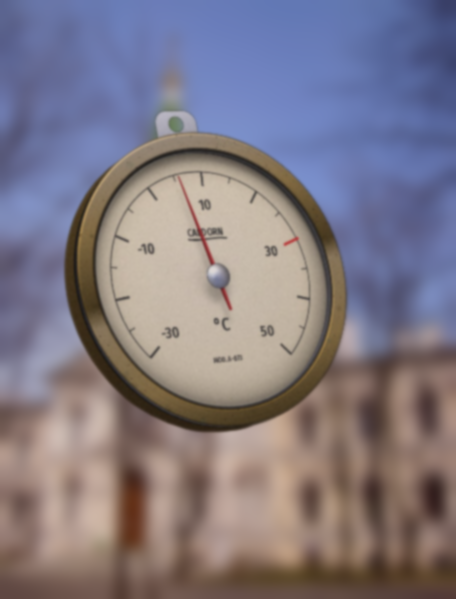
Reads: 5 °C
